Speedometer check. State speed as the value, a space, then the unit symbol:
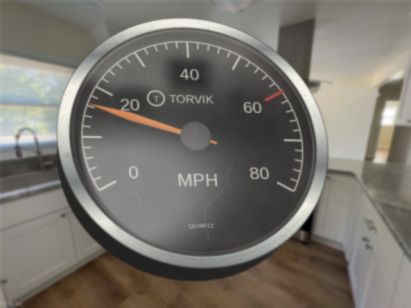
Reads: 16 mph
